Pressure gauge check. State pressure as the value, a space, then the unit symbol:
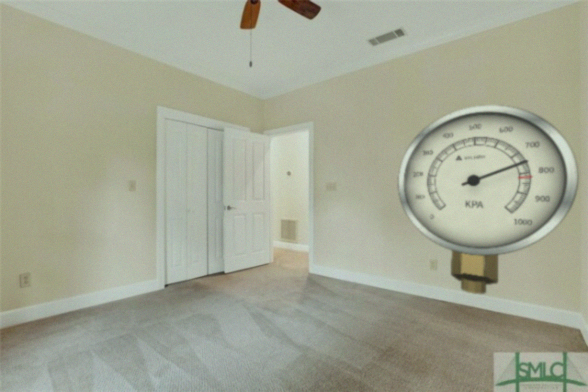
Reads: 750 kPa
